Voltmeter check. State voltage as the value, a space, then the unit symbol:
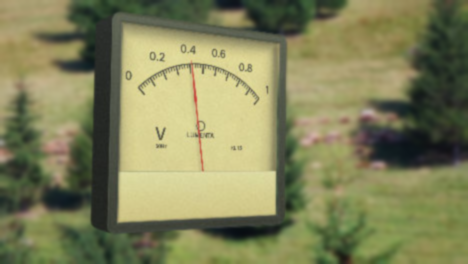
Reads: 0.4 V
